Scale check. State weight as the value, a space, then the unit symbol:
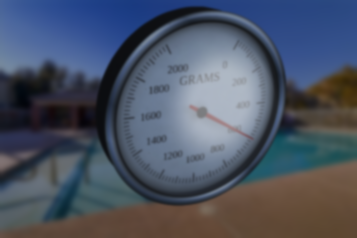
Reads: 600 g
